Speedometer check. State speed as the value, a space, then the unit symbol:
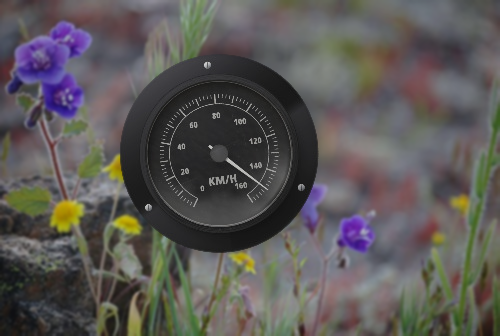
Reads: 150 km/h
